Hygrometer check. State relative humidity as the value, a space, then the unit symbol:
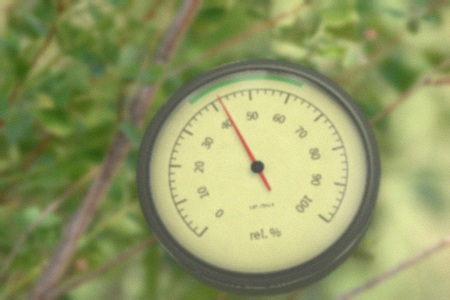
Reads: 42 %
